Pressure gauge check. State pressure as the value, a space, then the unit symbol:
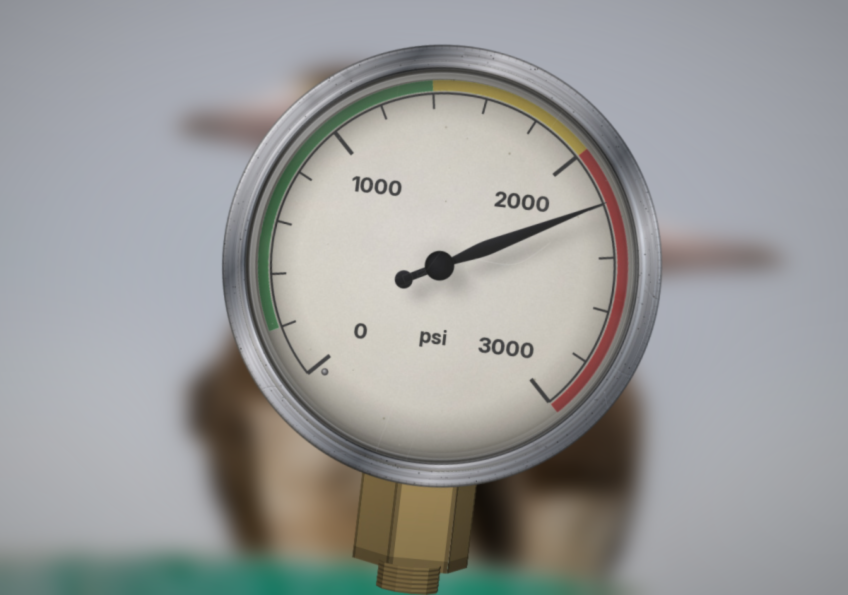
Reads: 2200 psi
